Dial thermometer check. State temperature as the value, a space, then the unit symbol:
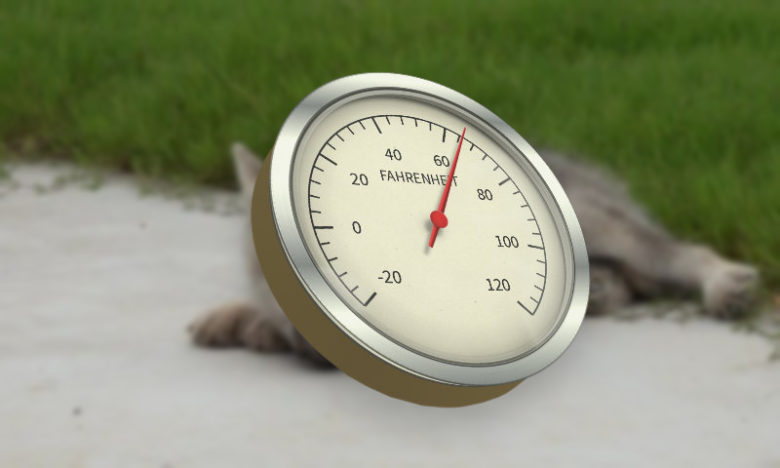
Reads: 64 °F
